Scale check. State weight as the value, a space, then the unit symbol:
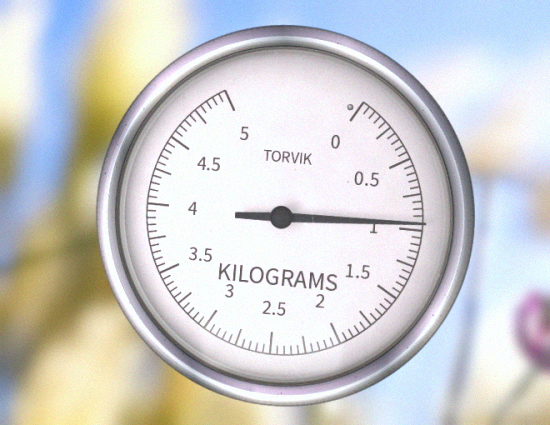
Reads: 0.95 kg
